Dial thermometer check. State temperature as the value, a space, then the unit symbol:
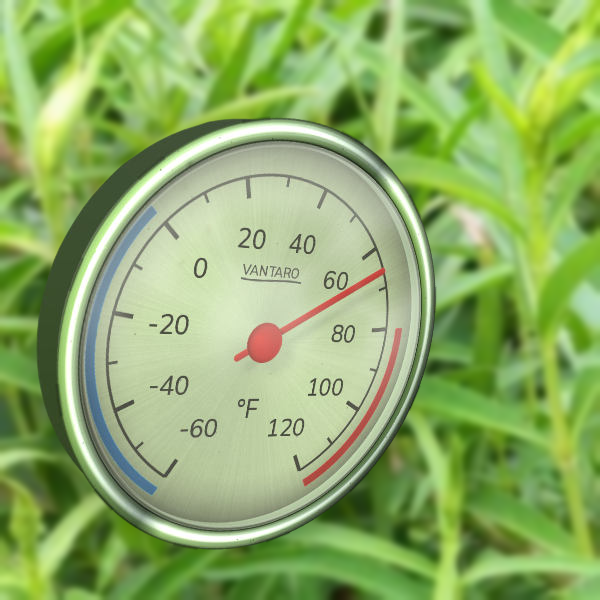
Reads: 65 °F
